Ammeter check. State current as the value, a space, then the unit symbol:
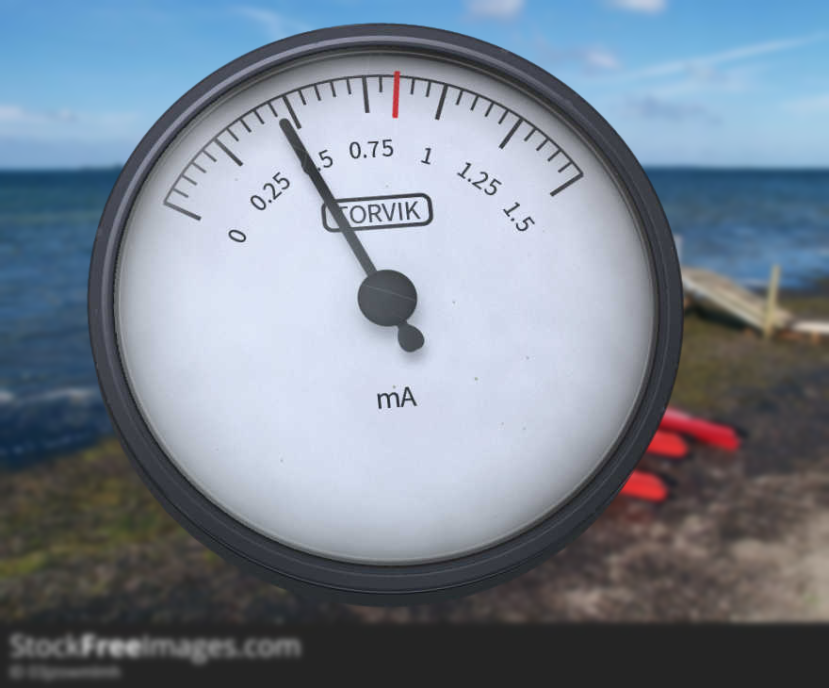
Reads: 0.45 mA
